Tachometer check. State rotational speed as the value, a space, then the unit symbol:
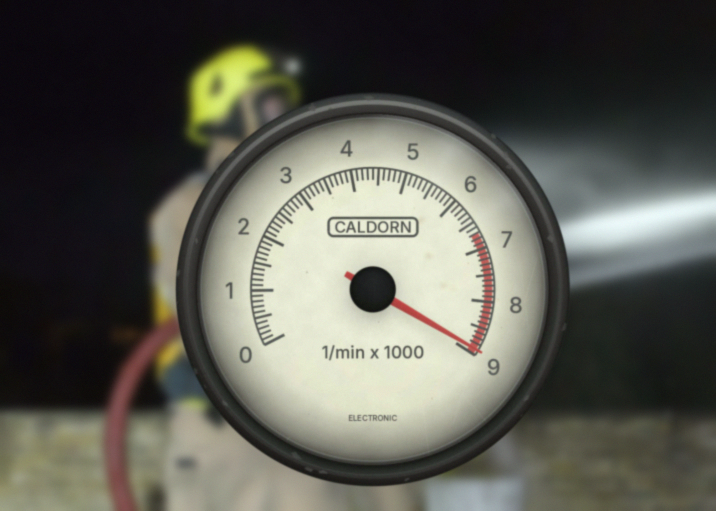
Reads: 8900 rpm
